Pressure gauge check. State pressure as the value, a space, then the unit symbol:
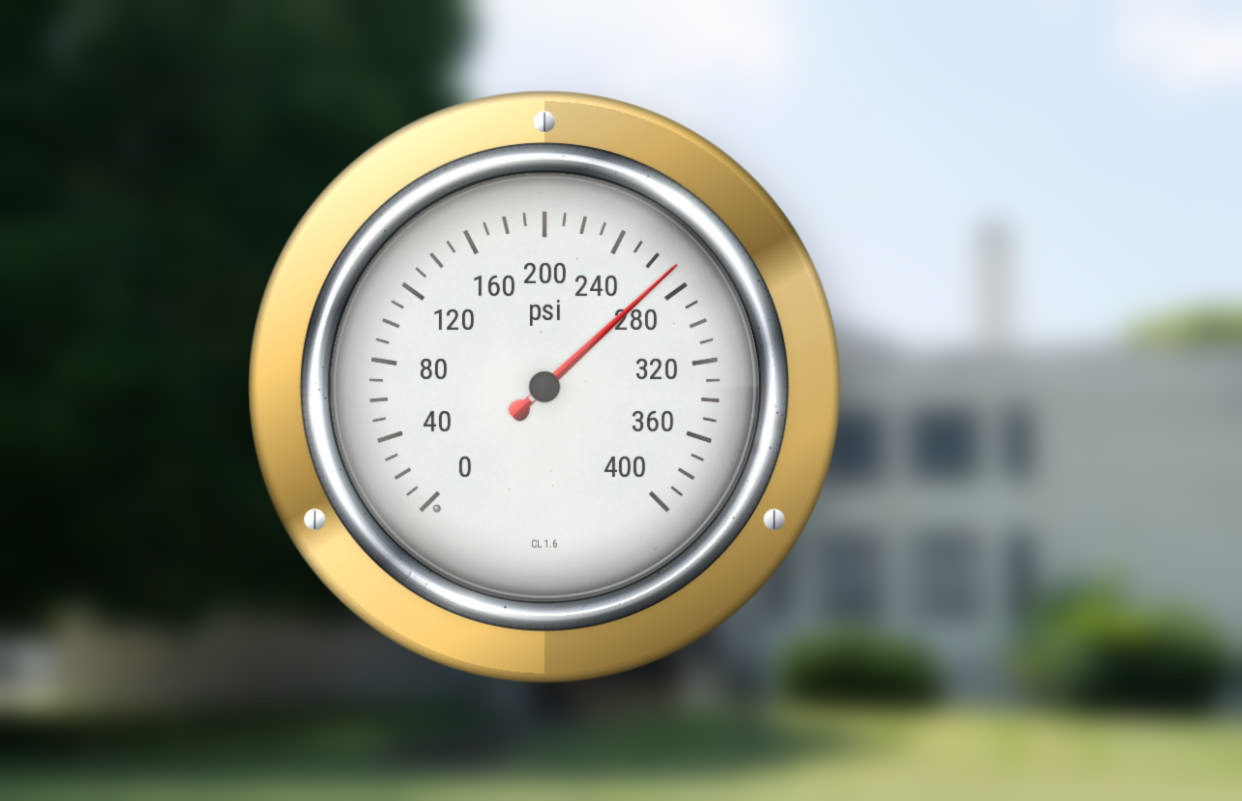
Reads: 270 psi
